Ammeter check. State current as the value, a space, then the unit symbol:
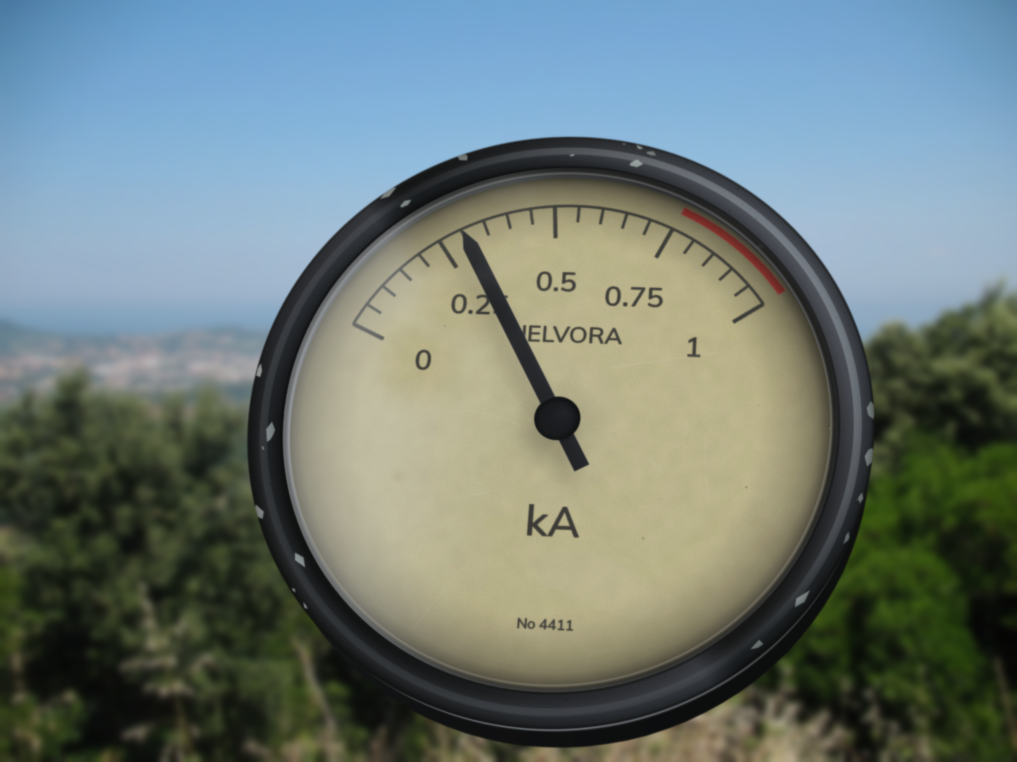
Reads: 0.3 kA
